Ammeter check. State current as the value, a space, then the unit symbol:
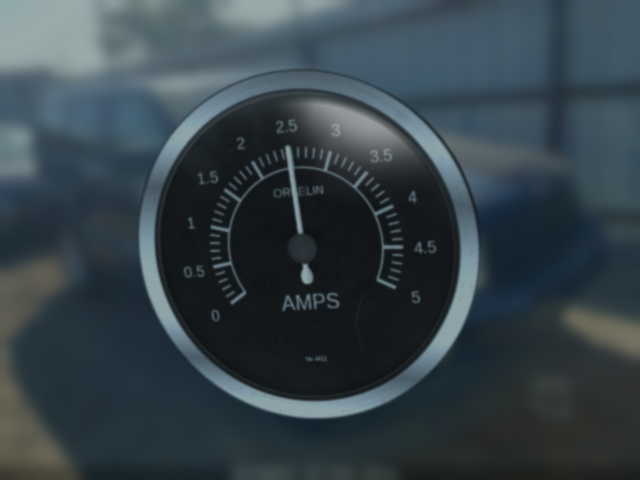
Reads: 2.5 A
